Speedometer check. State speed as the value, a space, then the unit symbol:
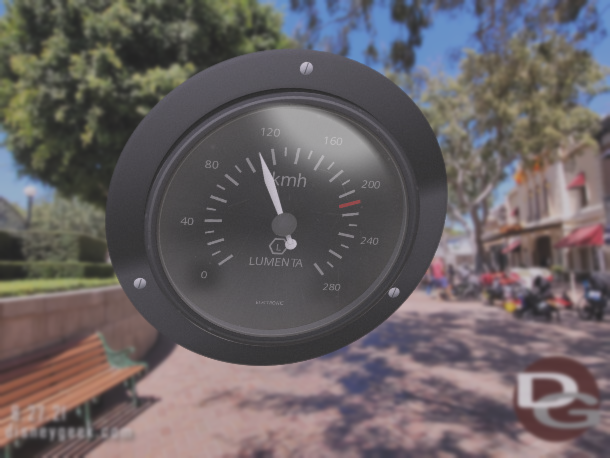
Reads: 110 km/h
